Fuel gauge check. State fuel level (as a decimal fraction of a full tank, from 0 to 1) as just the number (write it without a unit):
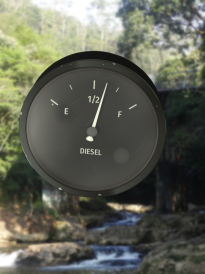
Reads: 0.625
